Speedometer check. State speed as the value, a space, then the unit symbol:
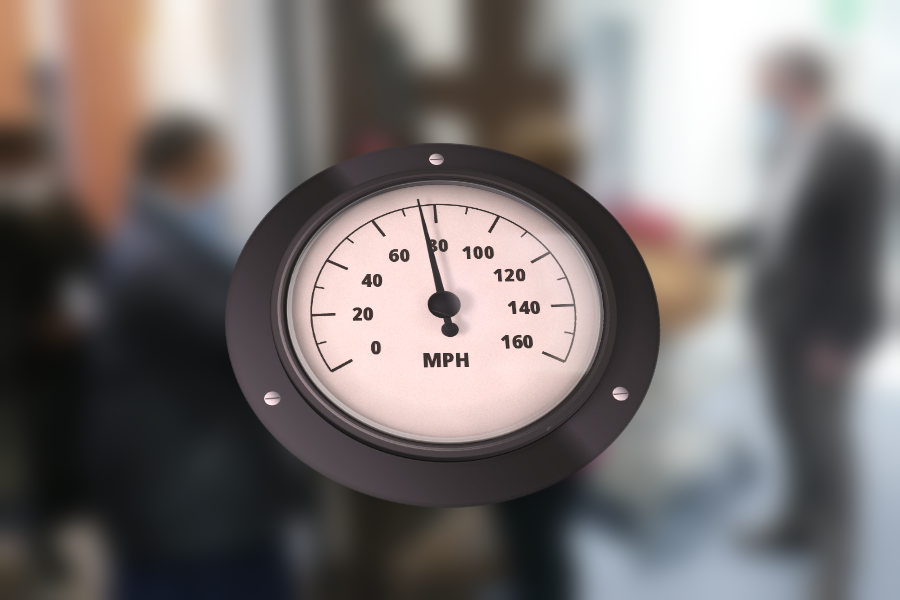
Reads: 75 mph
